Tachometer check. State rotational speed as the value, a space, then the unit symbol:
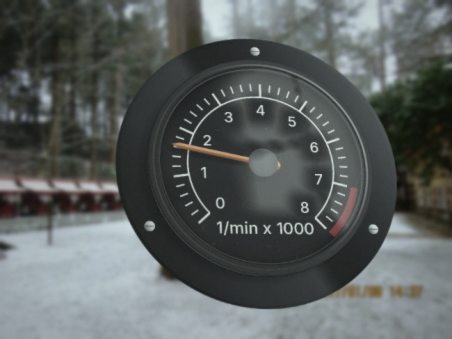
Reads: 1600 rpm
